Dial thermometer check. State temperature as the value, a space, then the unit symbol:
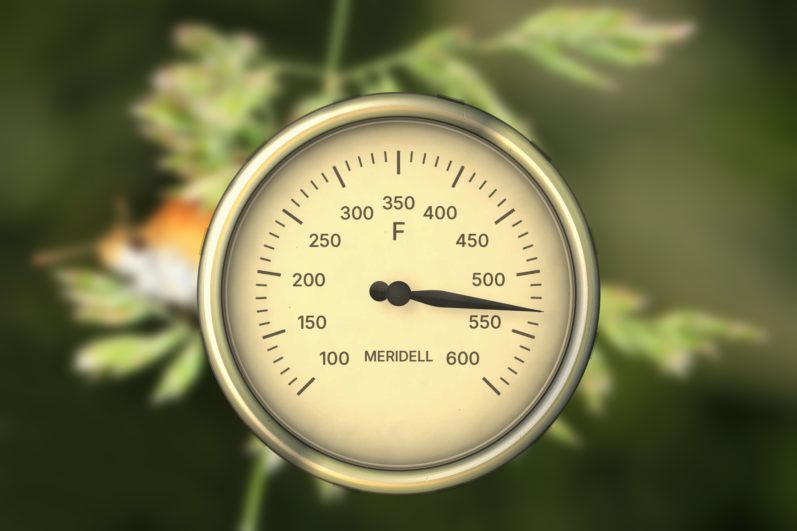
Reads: 530 °F
